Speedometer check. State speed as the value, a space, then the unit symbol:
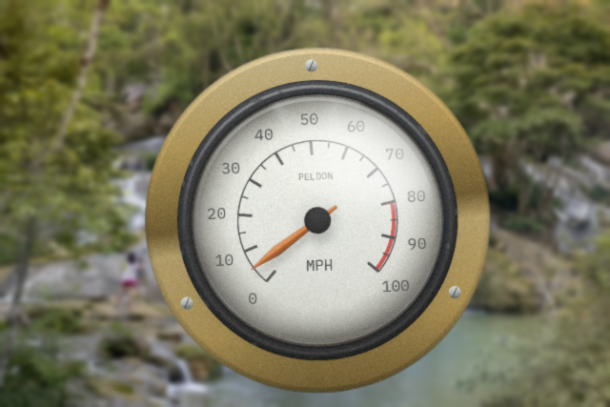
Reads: 5 mph
